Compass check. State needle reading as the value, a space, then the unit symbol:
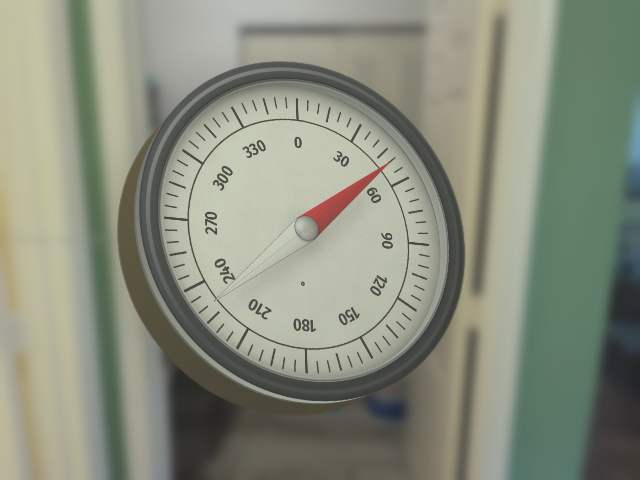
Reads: 50 °
